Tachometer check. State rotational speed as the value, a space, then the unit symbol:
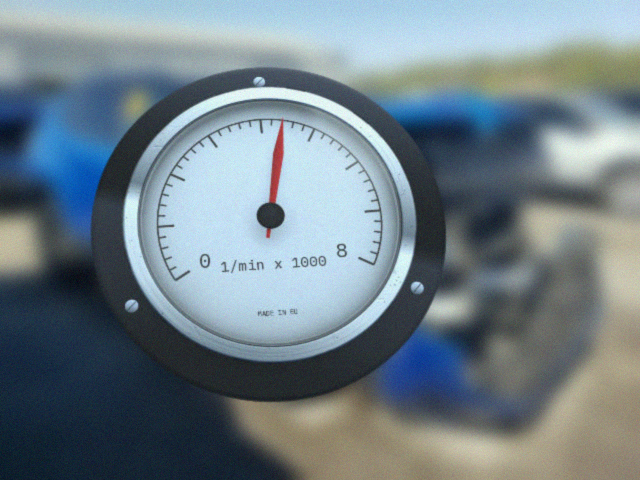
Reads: 4400 rpm
